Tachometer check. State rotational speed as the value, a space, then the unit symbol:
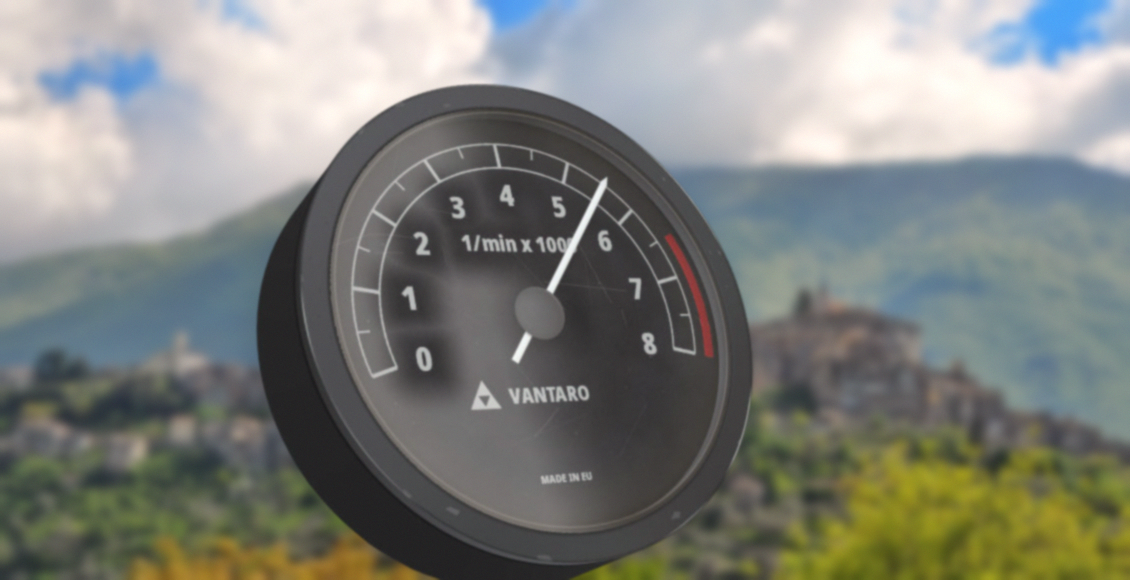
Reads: 5500 rpm
